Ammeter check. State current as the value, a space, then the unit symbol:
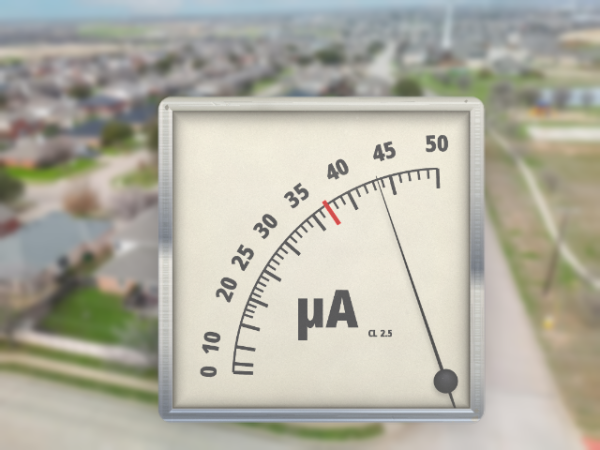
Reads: 43.5 µA
